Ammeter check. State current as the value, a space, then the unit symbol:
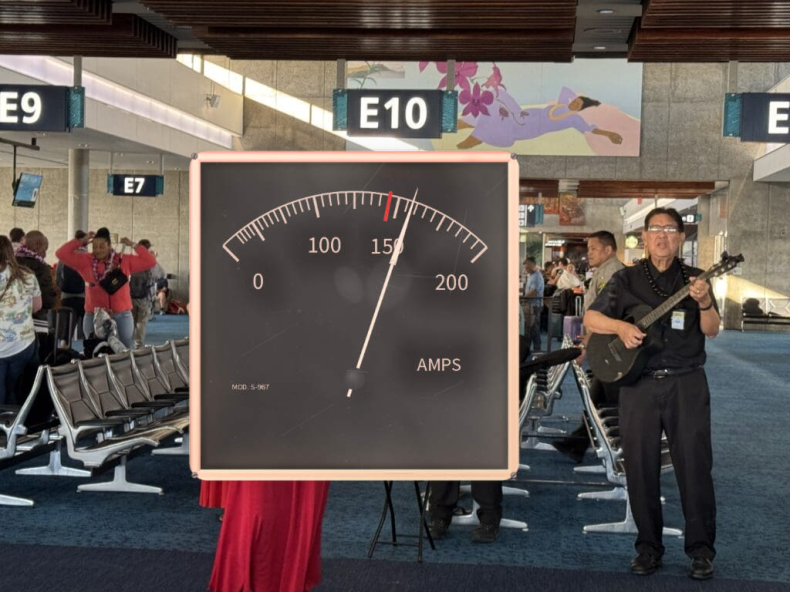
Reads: 157.5 A
